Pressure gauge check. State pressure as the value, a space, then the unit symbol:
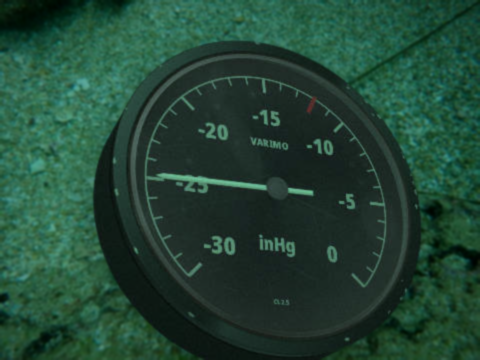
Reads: -25 inHg
